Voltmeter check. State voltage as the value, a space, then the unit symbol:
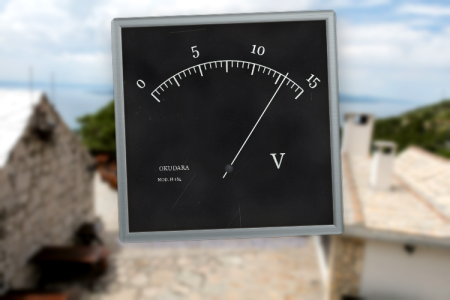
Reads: 13 V
